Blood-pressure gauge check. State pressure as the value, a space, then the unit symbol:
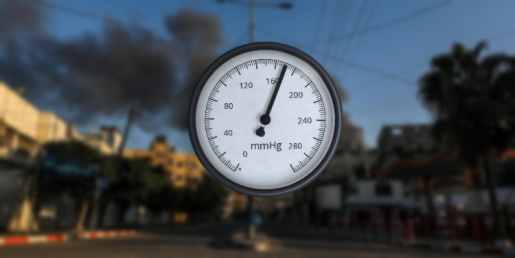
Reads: 170 mmHg
